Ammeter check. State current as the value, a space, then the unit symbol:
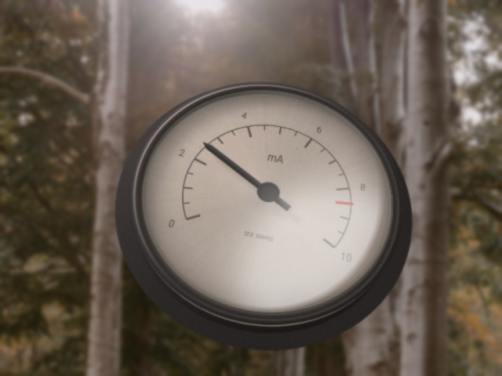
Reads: 2.5 mA
